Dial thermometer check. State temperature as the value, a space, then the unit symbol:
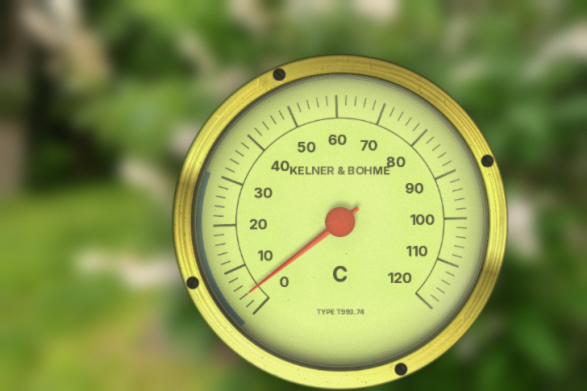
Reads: 4 °C
